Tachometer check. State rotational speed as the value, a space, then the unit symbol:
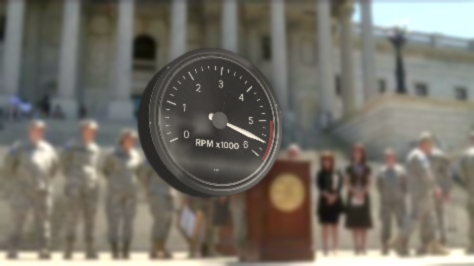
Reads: 5600 rpm
